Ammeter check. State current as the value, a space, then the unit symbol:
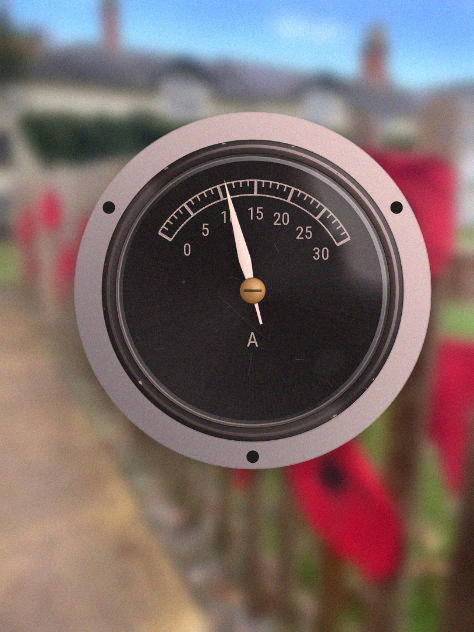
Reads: 11 A
